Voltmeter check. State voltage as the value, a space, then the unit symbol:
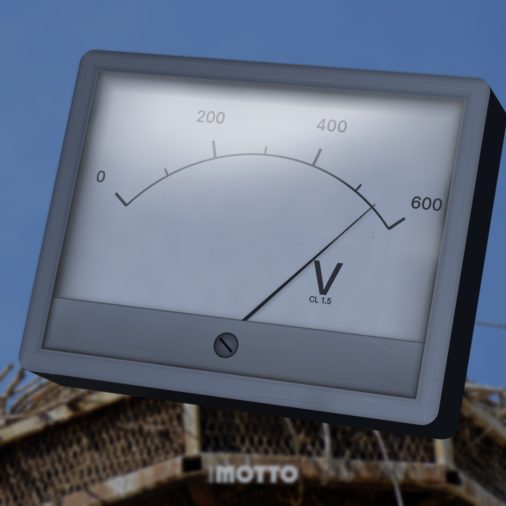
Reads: 550 V
